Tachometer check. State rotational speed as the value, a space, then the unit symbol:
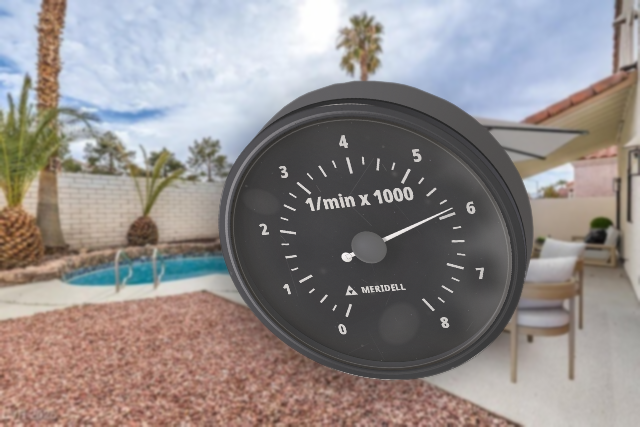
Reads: 5875 rpm
